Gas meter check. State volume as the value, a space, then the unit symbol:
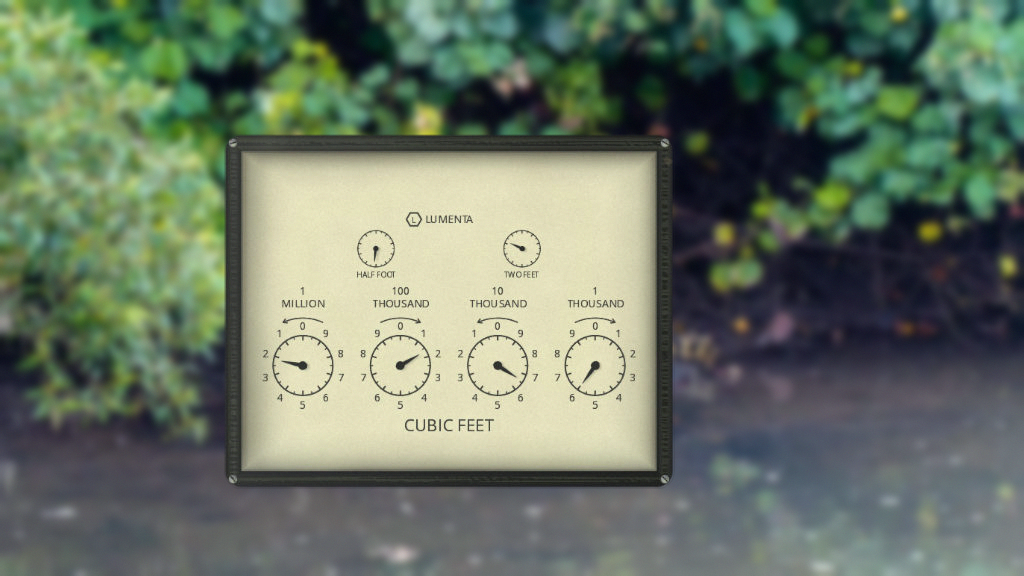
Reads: 216600 ft³
